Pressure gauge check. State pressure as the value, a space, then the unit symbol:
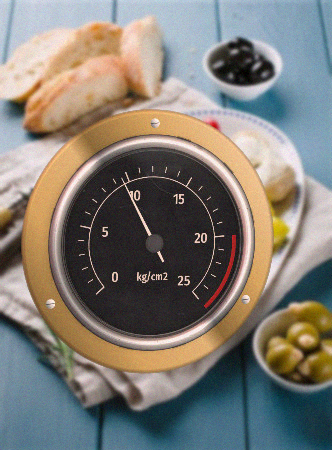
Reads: 9.5 kg/cm²
